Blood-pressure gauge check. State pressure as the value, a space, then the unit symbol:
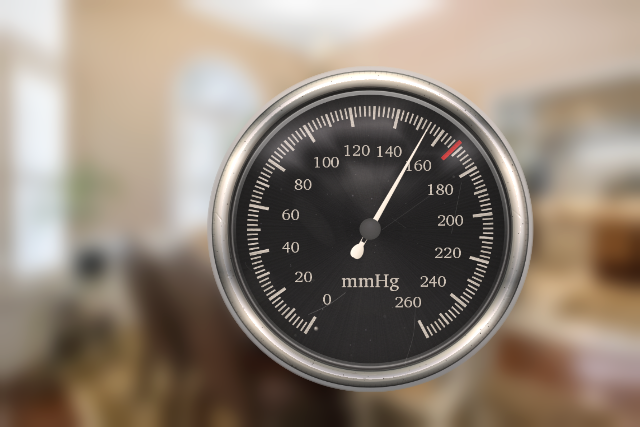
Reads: 154 mmHg
